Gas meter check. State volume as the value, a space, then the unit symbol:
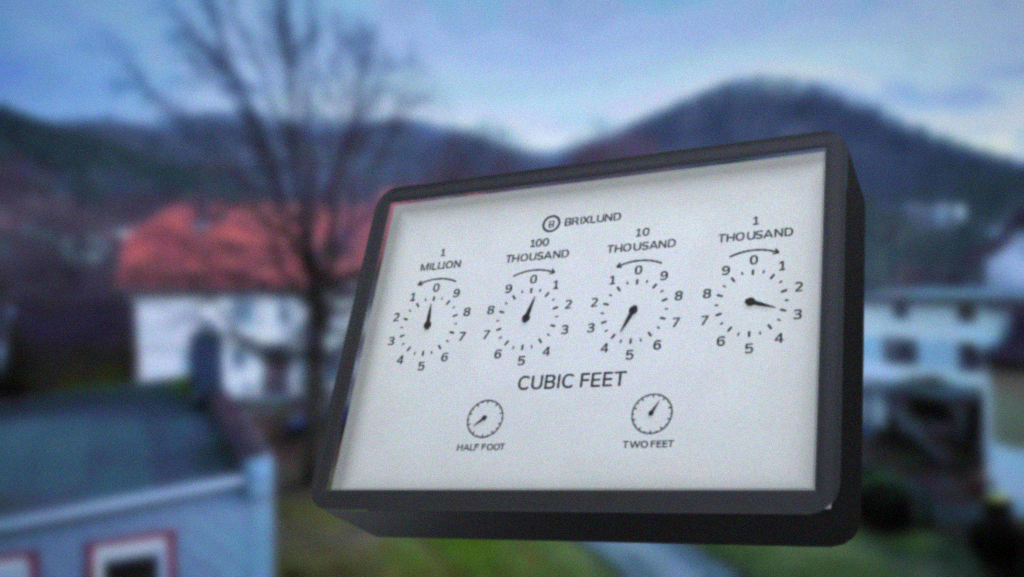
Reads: 4300 ft³
